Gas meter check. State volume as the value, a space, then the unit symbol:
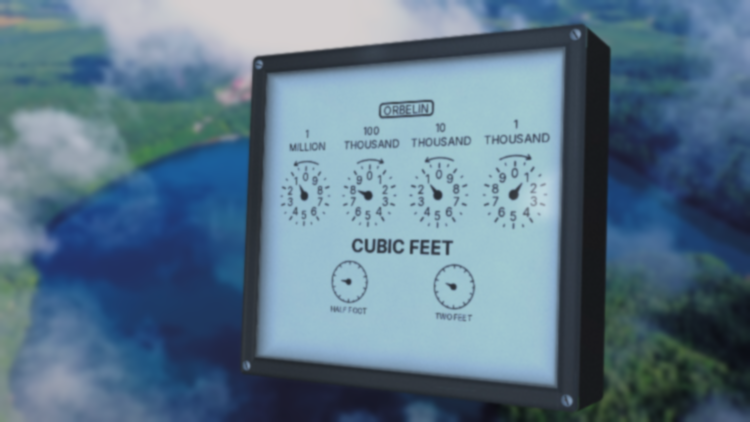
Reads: 81100 ft³
